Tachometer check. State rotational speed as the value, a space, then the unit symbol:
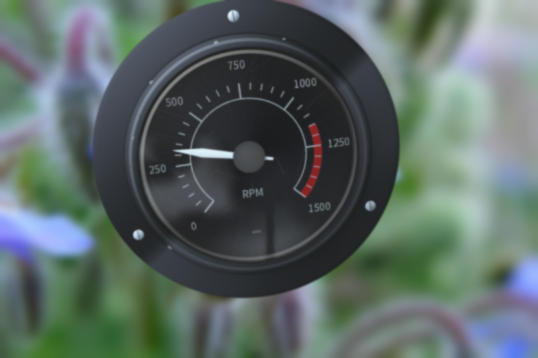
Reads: 325 rpm
